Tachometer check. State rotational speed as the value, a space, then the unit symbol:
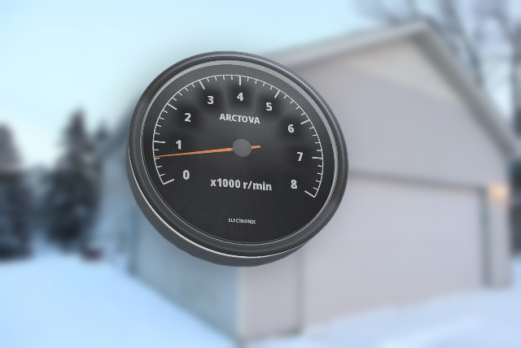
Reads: 600 rpm
